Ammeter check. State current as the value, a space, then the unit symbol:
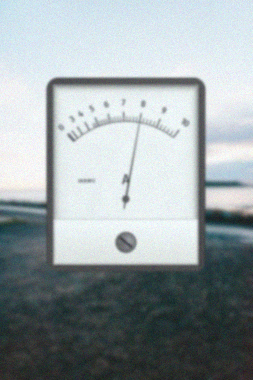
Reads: 8 A
